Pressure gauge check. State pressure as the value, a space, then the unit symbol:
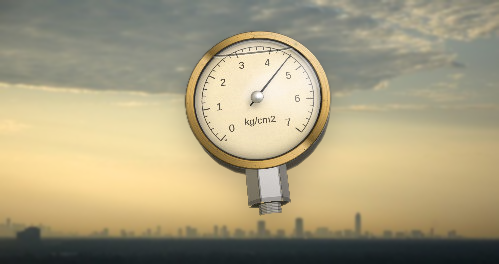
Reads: 4.6 kg/cm²
